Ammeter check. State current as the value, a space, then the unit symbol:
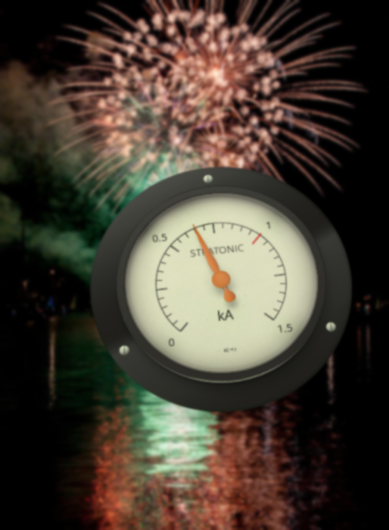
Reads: 0.65 kA
